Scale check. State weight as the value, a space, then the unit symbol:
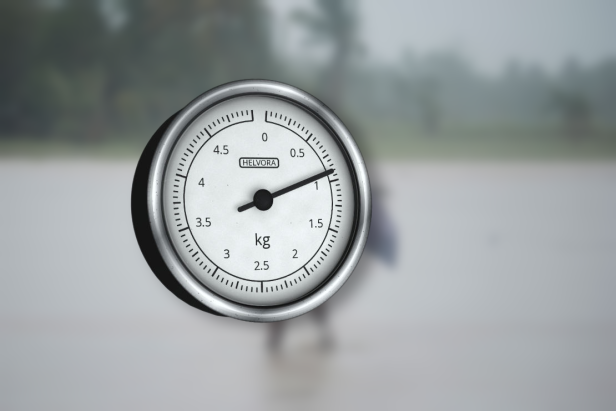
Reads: 0.9 kg
